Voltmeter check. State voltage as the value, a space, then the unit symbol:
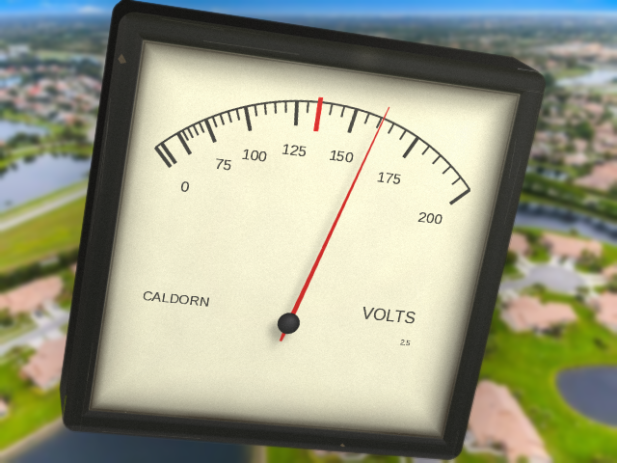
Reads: 160 V
